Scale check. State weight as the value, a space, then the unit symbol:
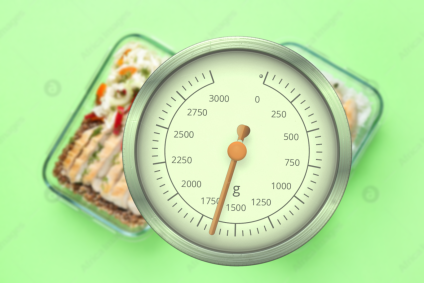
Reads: 1650 g
